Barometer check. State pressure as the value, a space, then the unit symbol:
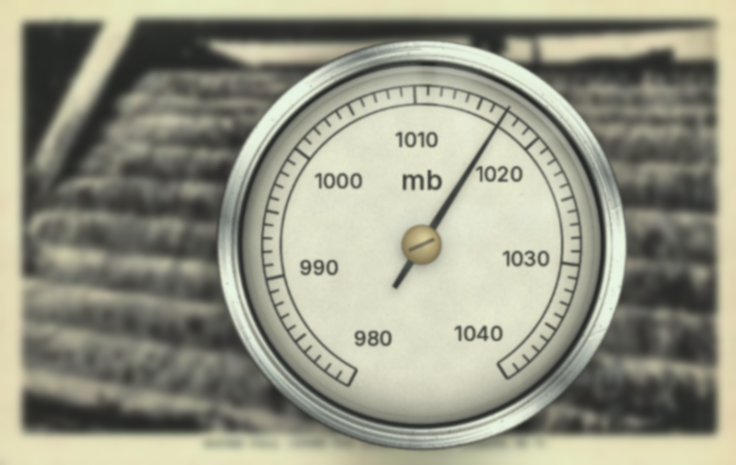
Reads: 1017 mbar
